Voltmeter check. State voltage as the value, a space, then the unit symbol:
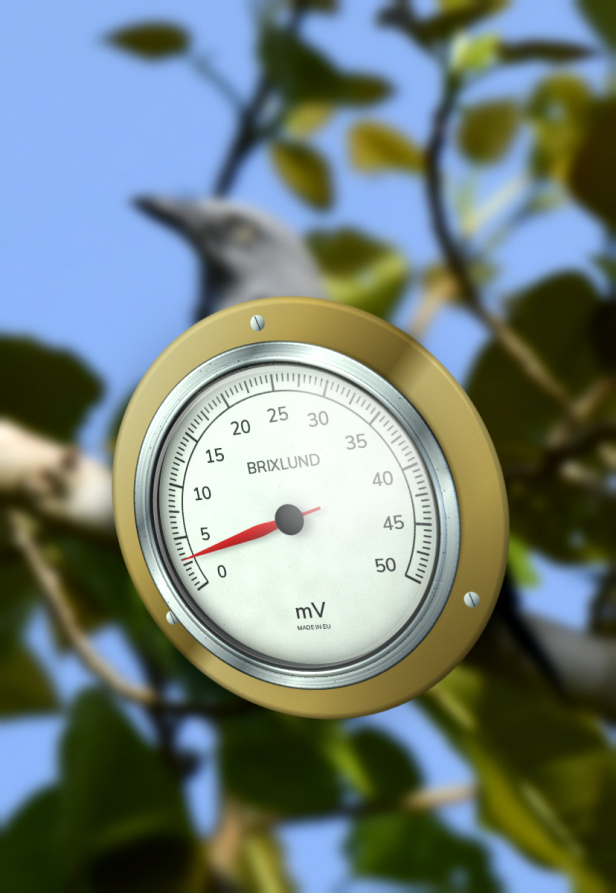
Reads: 3 mV
